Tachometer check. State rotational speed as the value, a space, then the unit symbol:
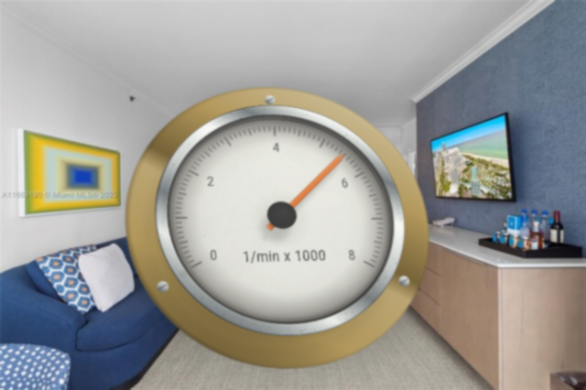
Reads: 5500 rpm
